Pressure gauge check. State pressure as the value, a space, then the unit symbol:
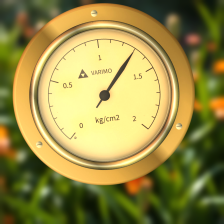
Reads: 1.3 kg/cm²
